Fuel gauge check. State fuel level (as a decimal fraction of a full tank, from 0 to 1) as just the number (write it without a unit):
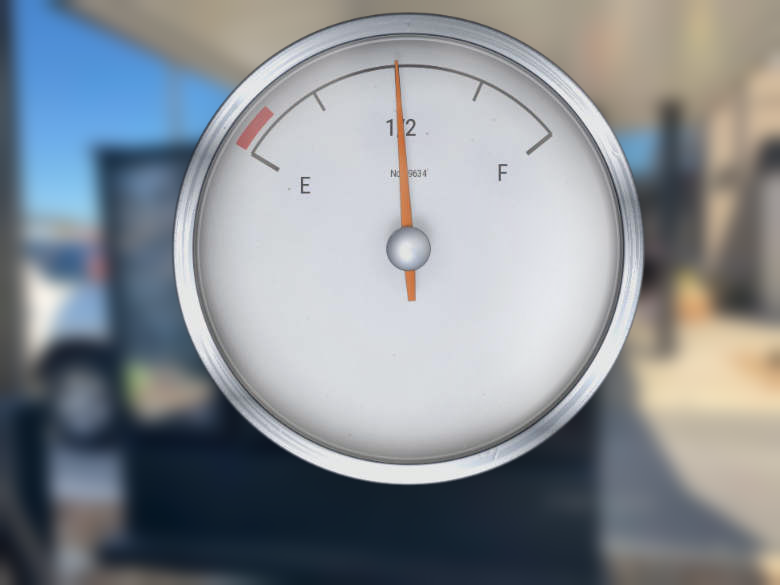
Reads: 0.5
